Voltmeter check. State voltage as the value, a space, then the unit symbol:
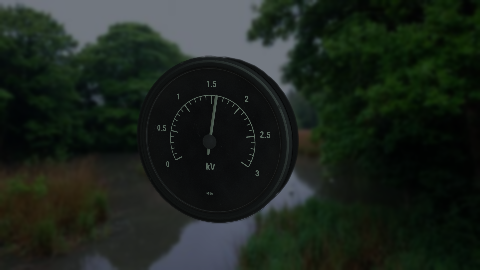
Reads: 1.6 kV
